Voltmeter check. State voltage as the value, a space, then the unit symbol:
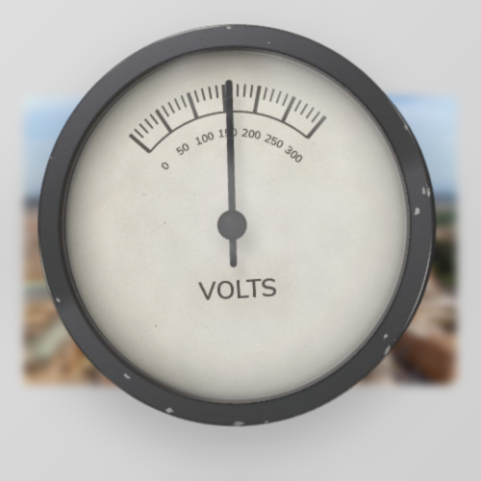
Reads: 160 V
